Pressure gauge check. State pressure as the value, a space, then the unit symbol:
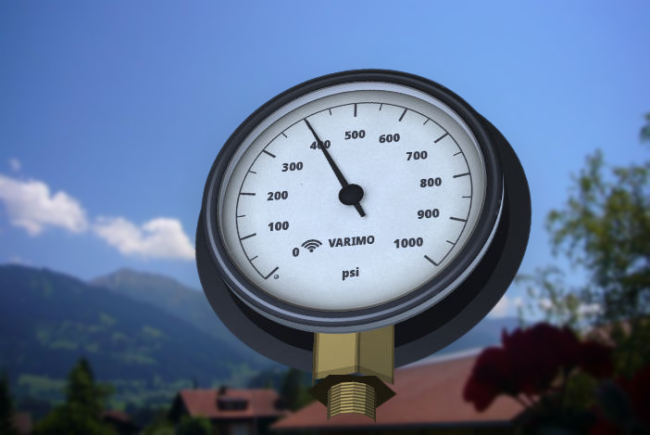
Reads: 400 psi
